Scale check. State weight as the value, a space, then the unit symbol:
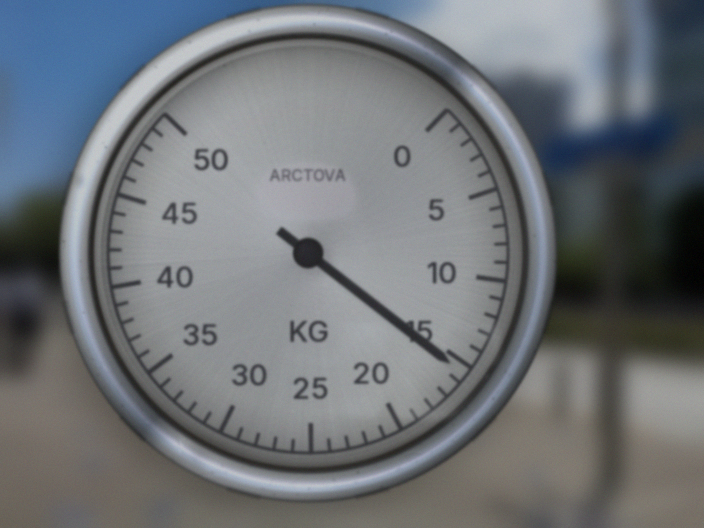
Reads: 15.5 kg
